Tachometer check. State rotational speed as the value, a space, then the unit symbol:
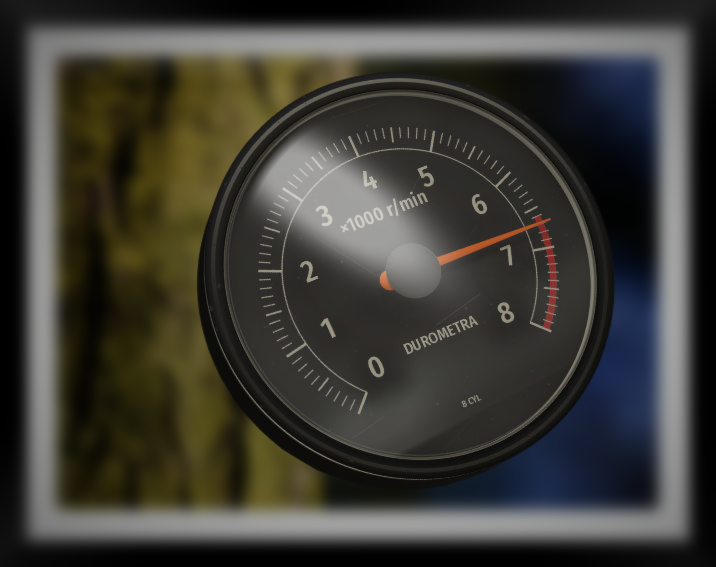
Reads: 6700 rpm
